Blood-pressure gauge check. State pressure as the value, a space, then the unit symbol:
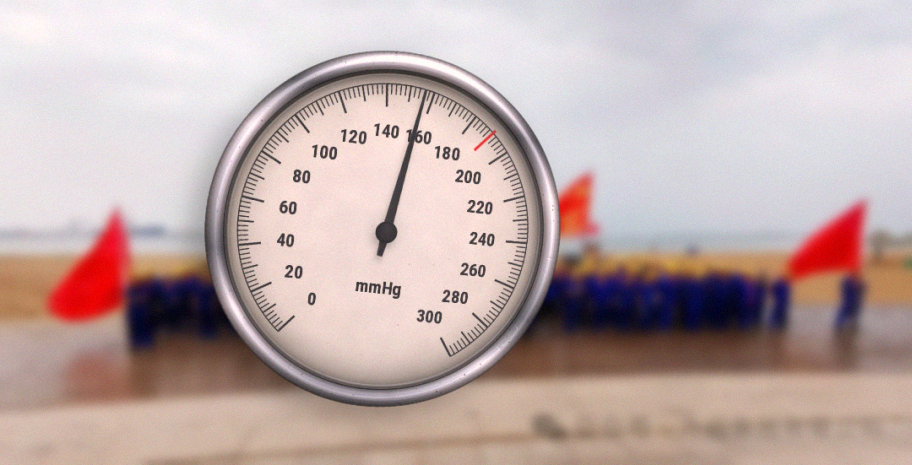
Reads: 156 mmHg
